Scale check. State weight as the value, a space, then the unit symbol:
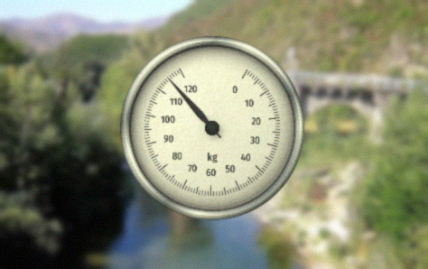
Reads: 115 kg
